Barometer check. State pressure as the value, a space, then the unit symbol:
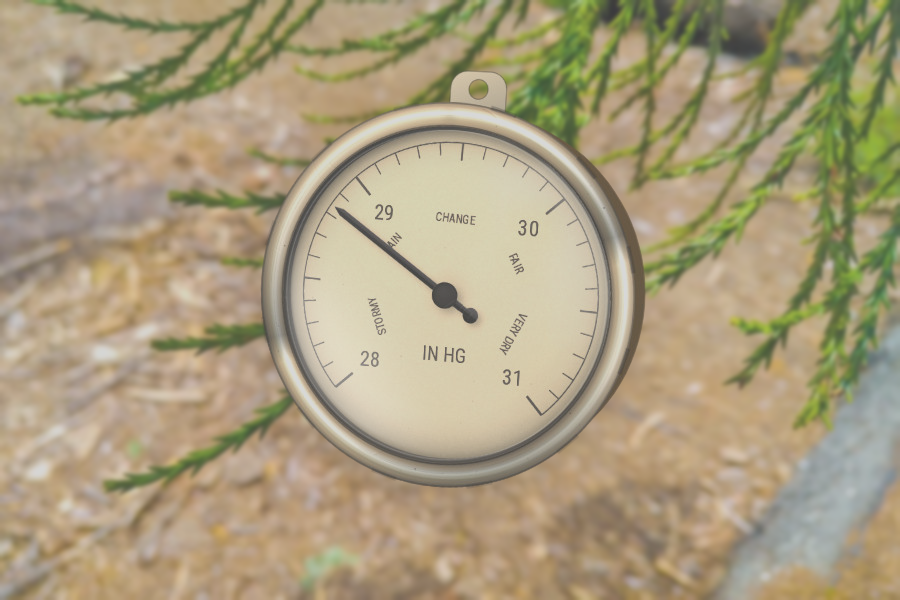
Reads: 28.85 inHg
